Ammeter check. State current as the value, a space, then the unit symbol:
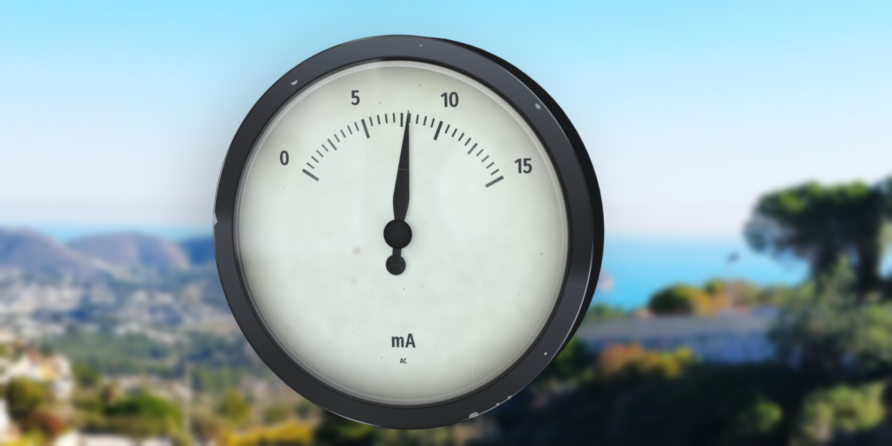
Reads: 8 mA
